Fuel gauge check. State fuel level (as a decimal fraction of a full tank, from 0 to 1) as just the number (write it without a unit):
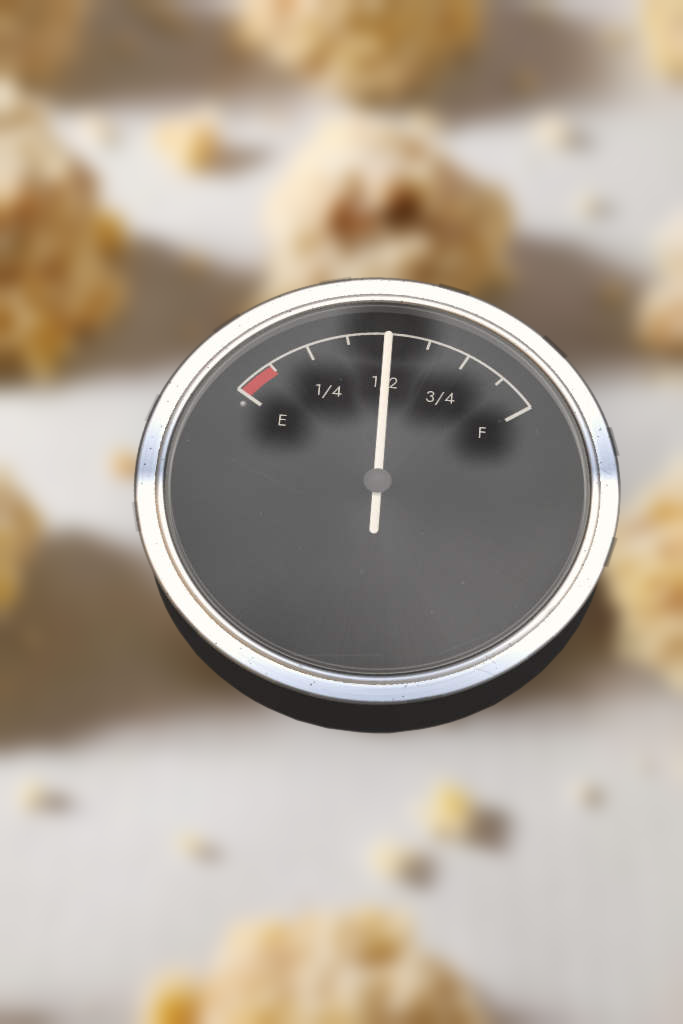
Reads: 0.5
